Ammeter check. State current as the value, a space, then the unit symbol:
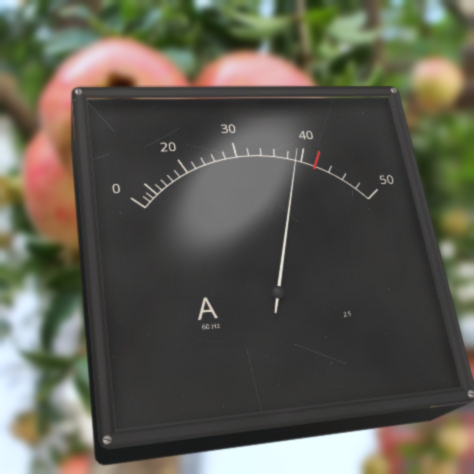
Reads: 39 A
